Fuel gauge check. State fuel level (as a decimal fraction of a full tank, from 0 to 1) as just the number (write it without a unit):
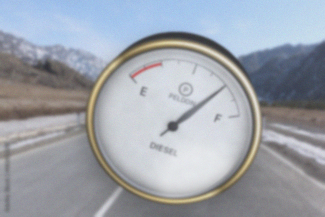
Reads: 0.75
